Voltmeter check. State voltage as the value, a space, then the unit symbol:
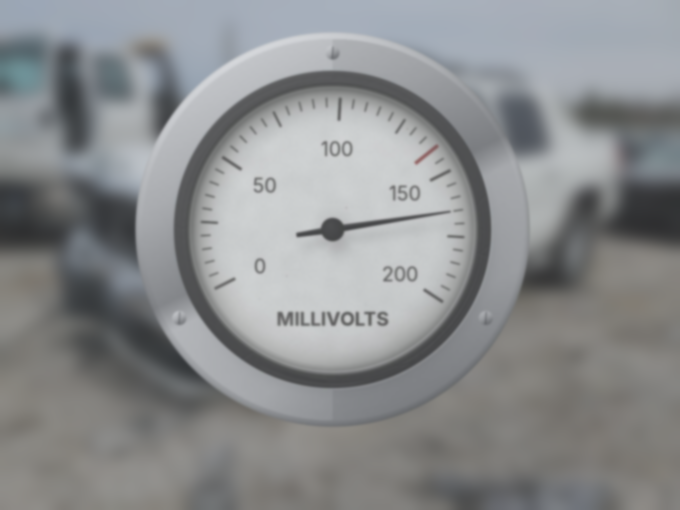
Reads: 165 mV
